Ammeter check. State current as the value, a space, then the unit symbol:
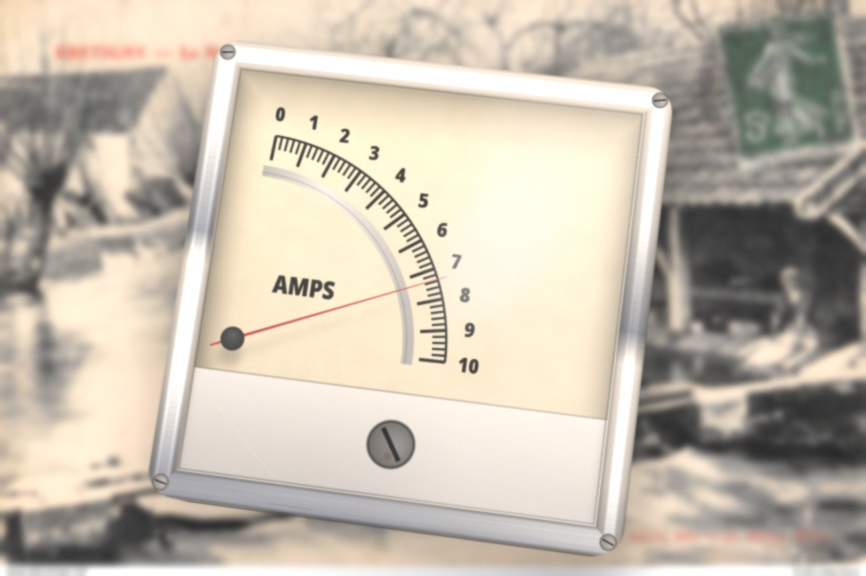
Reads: 7.4 A
